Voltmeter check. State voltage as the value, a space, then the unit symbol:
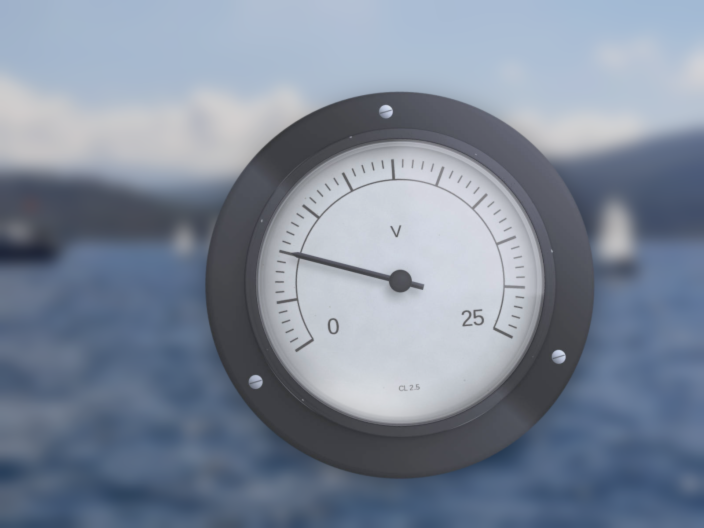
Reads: 5 V
